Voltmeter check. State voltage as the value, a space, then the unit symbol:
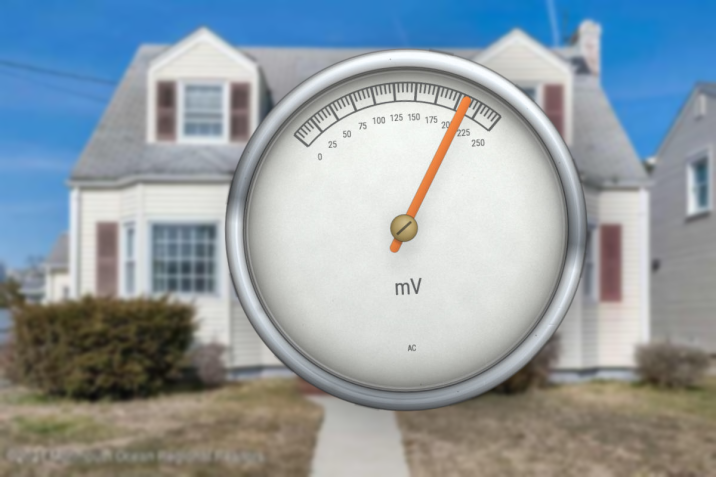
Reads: 210 mV
